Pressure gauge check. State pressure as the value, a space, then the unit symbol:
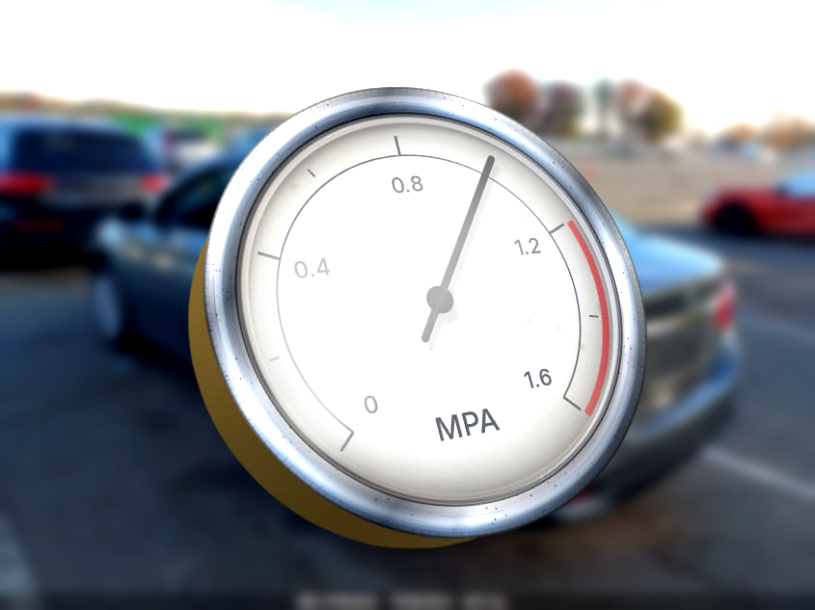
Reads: 1 MPa
